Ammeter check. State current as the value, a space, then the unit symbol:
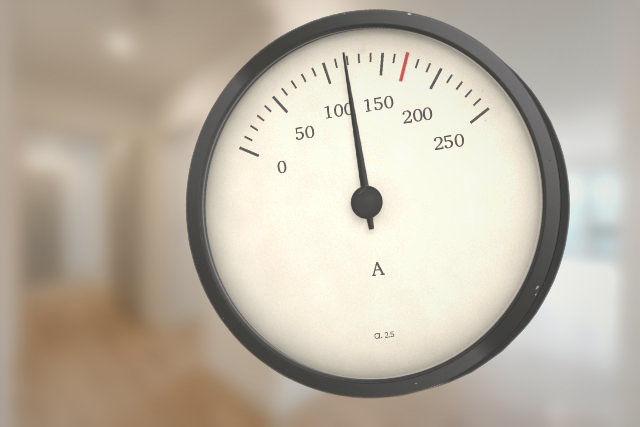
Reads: 120 A
